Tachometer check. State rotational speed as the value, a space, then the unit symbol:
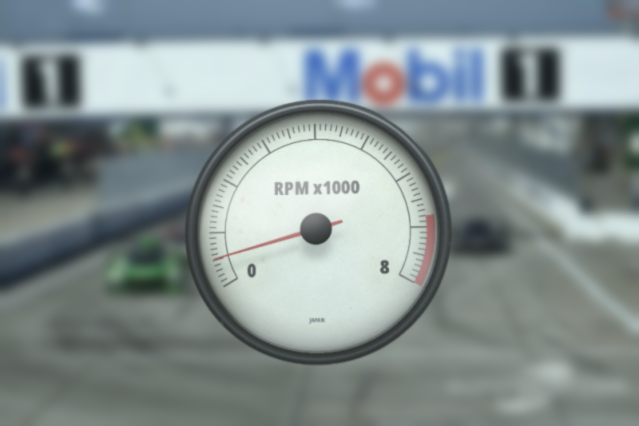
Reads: 500 rpm
